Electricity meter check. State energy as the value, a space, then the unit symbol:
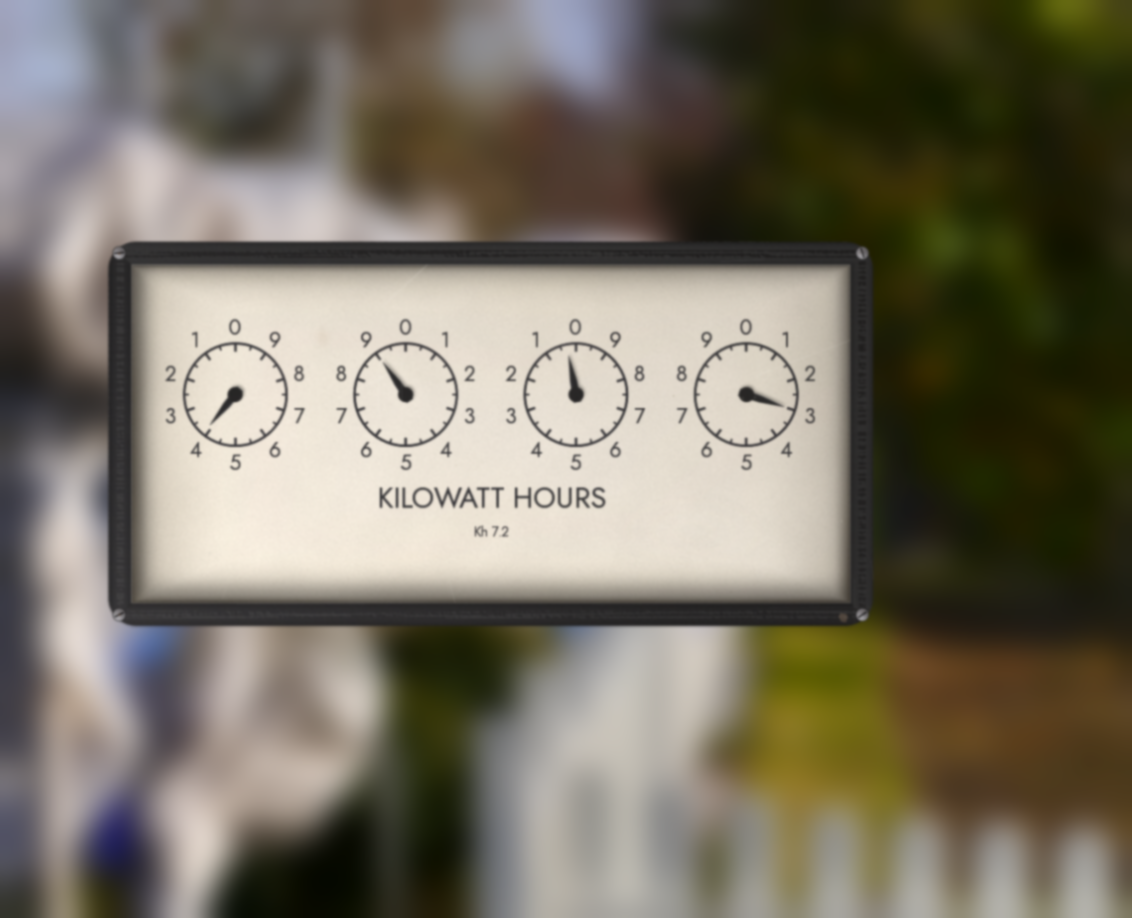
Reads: 3903 kWh
